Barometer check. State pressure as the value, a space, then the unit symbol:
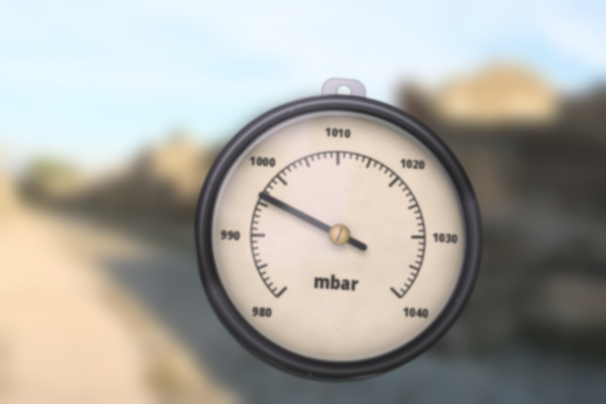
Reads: 996 mbar
